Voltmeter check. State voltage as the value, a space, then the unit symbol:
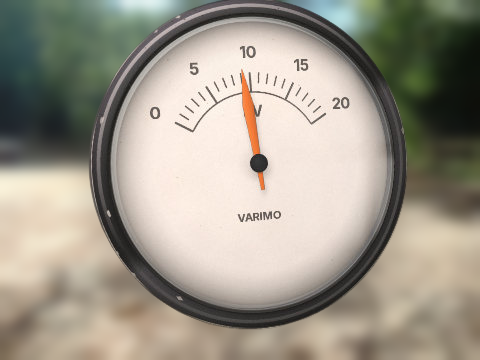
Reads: 9 kV
